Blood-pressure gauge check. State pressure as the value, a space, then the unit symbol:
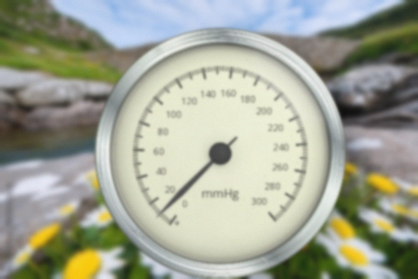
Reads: 10 mmHg
